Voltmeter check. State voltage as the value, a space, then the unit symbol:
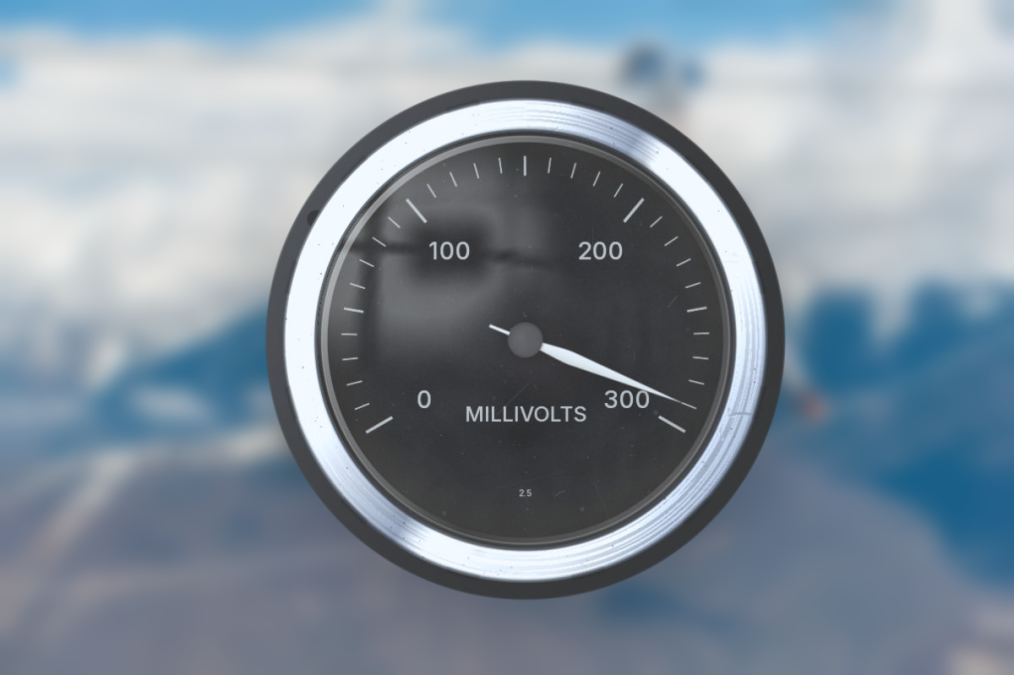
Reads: 290 mV
